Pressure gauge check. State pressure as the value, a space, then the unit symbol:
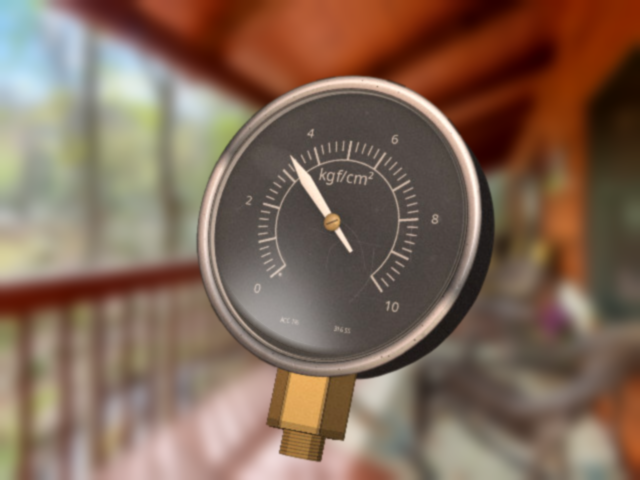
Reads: 3.4 kg/cm²
